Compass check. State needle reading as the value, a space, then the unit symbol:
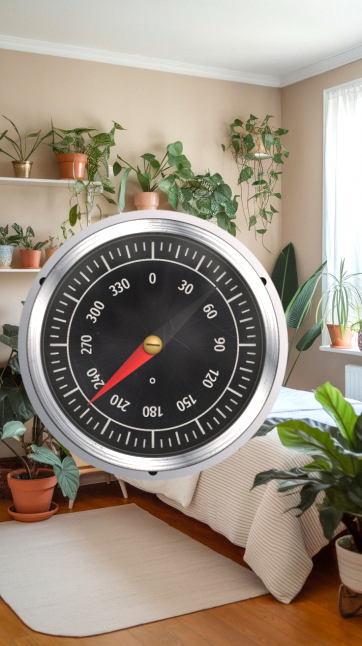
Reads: 227.5 °
